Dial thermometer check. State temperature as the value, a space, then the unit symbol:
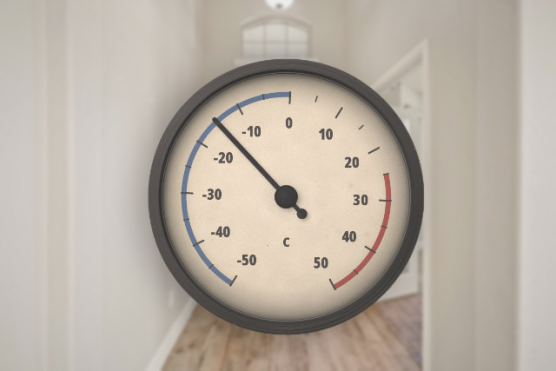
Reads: -15 °C
